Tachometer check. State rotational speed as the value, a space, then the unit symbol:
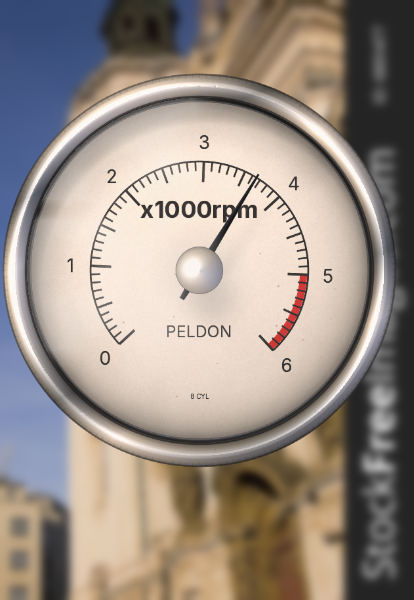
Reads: 3650 rpm
